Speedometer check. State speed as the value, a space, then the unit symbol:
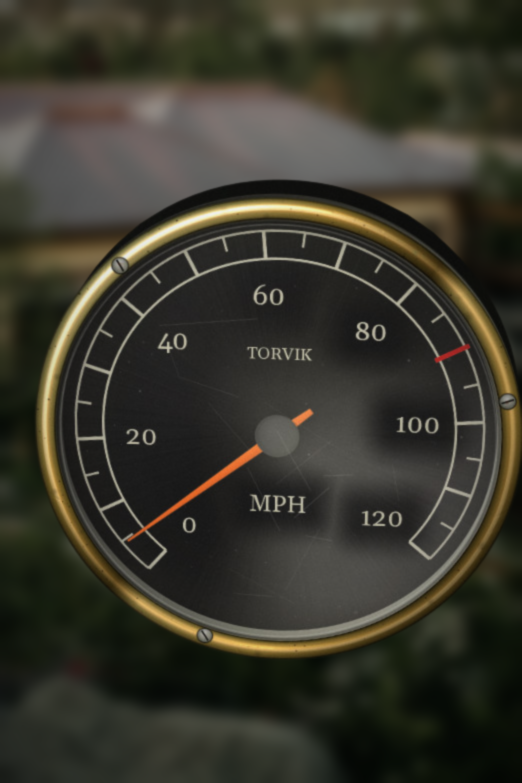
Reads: 5 mph
